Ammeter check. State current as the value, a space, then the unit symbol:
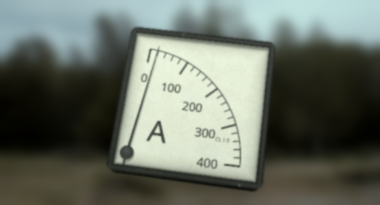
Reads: 20 A
